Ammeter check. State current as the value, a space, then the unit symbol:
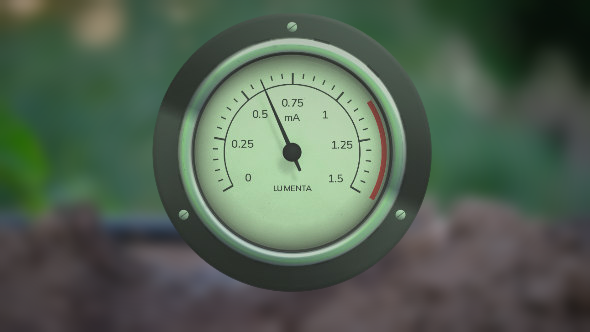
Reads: 0.6 mA
